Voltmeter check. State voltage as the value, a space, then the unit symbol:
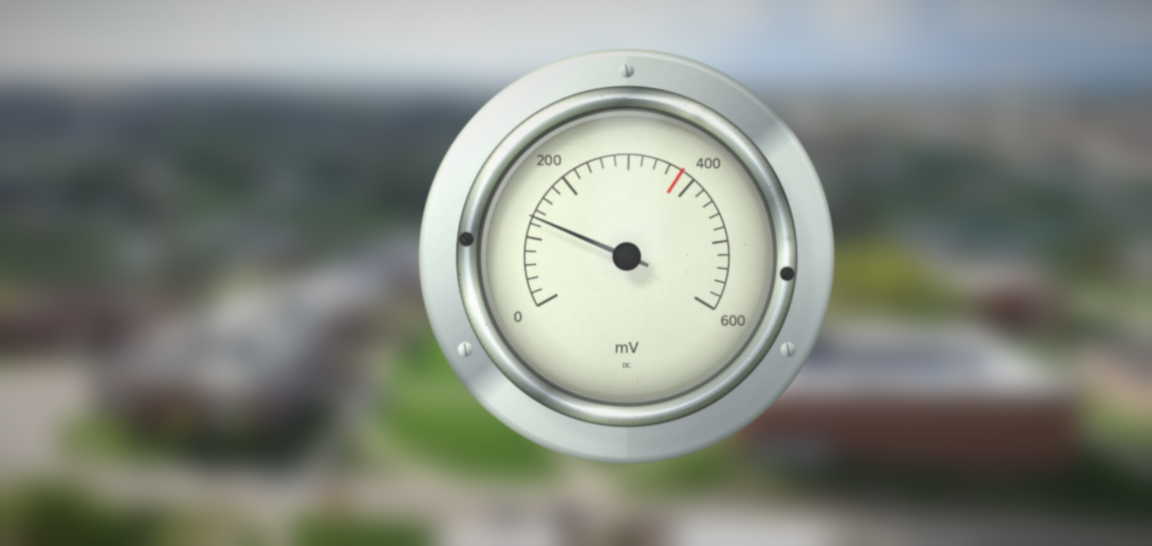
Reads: 130 mV
